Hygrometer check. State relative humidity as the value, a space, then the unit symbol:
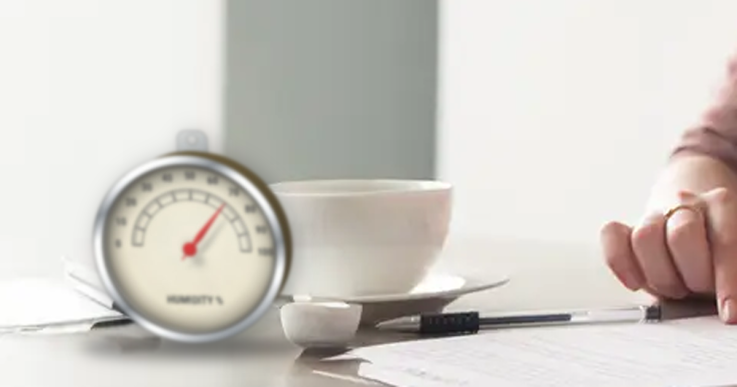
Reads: 70 %
